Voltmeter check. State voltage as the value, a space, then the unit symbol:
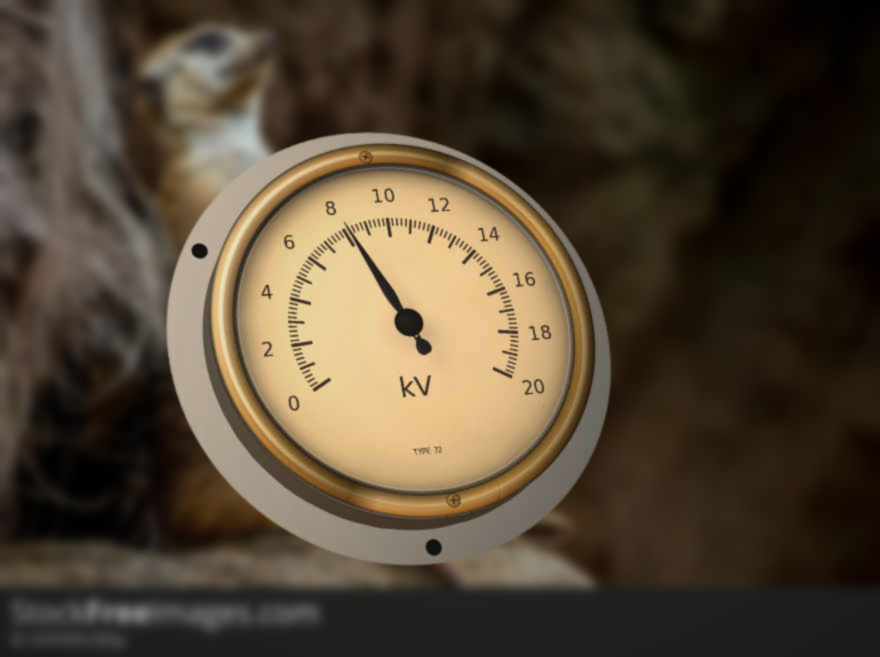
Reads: 8 kV
